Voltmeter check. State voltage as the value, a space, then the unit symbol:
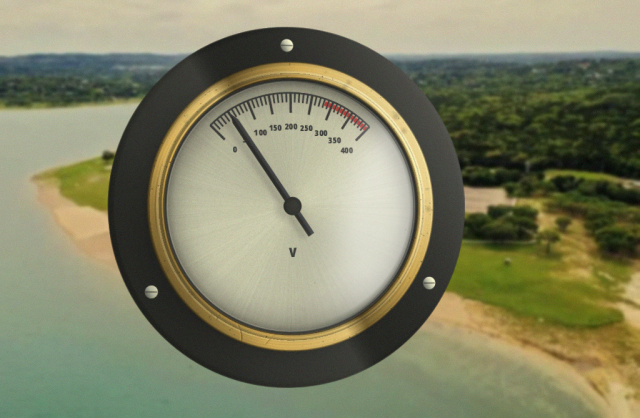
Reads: 50 V
